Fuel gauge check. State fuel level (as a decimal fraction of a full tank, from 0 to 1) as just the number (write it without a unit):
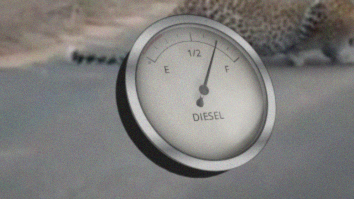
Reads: 0.75
